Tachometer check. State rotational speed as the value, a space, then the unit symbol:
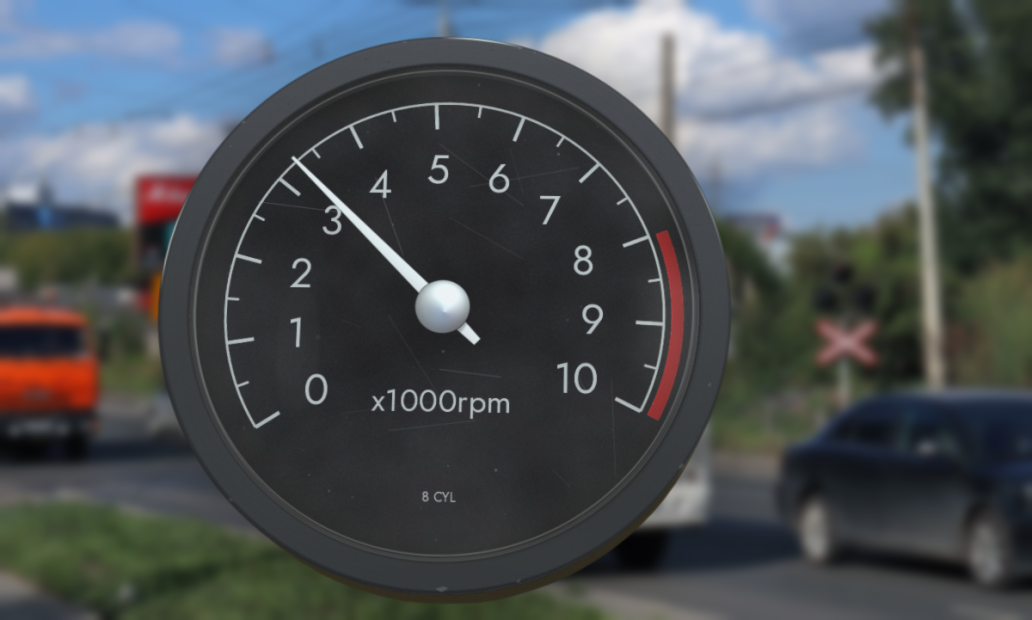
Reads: 3250 rpm
